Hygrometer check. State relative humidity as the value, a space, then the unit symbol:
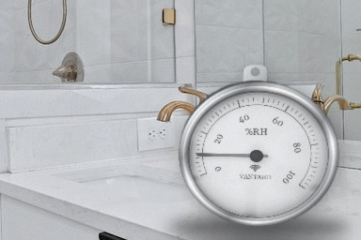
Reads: 10 %
